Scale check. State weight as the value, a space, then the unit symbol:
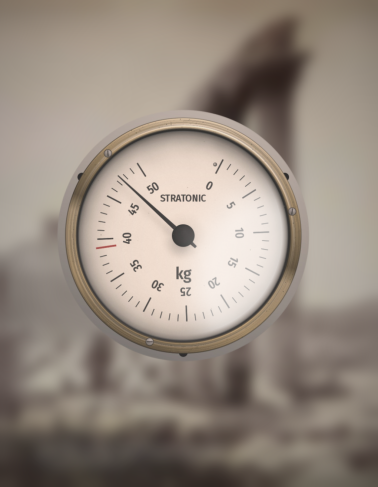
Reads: 47.5 kg
